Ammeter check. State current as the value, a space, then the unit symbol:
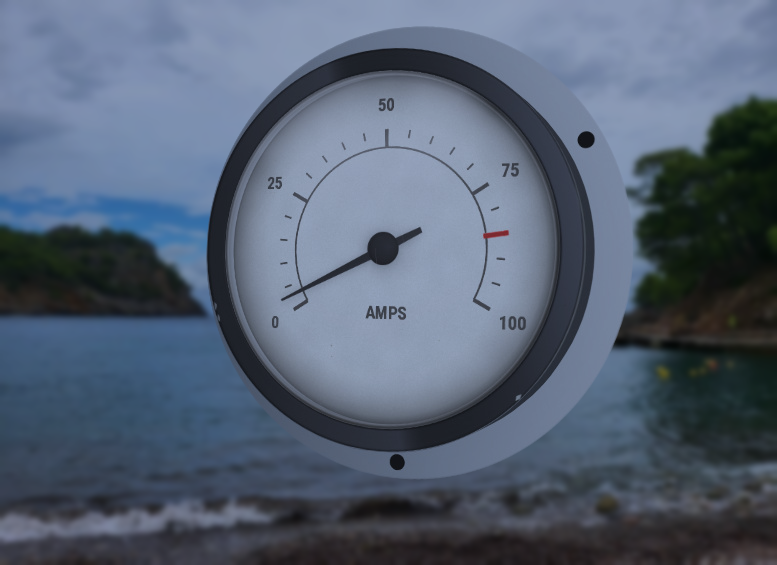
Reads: 2.5 A
